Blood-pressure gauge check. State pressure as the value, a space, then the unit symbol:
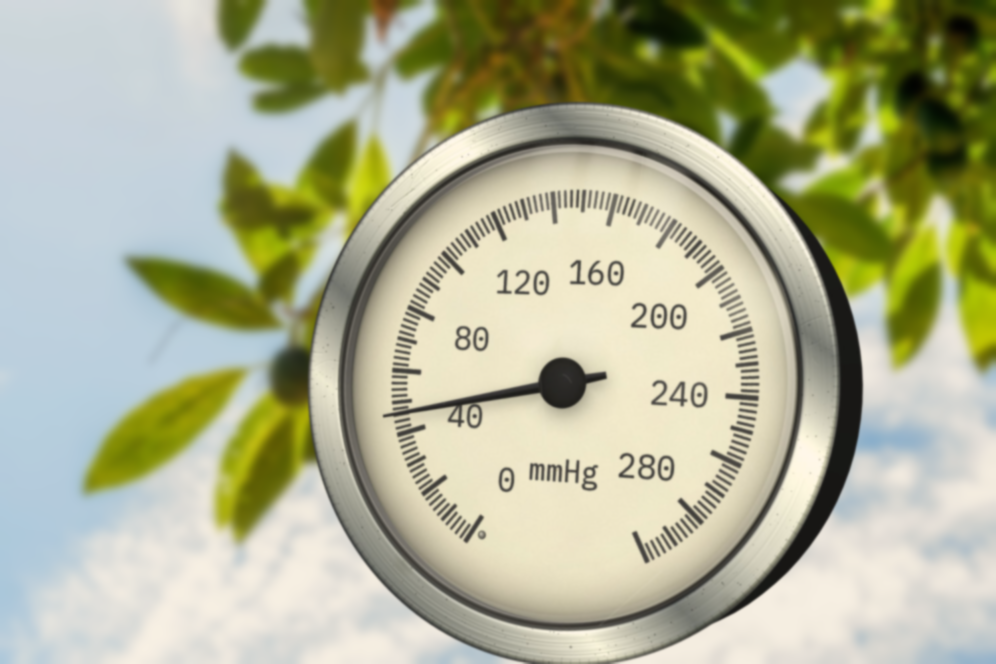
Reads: 46 mmHg
